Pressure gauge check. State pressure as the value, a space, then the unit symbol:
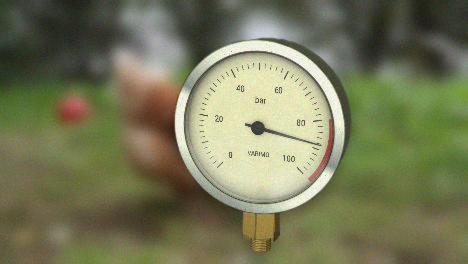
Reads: 88 bar
